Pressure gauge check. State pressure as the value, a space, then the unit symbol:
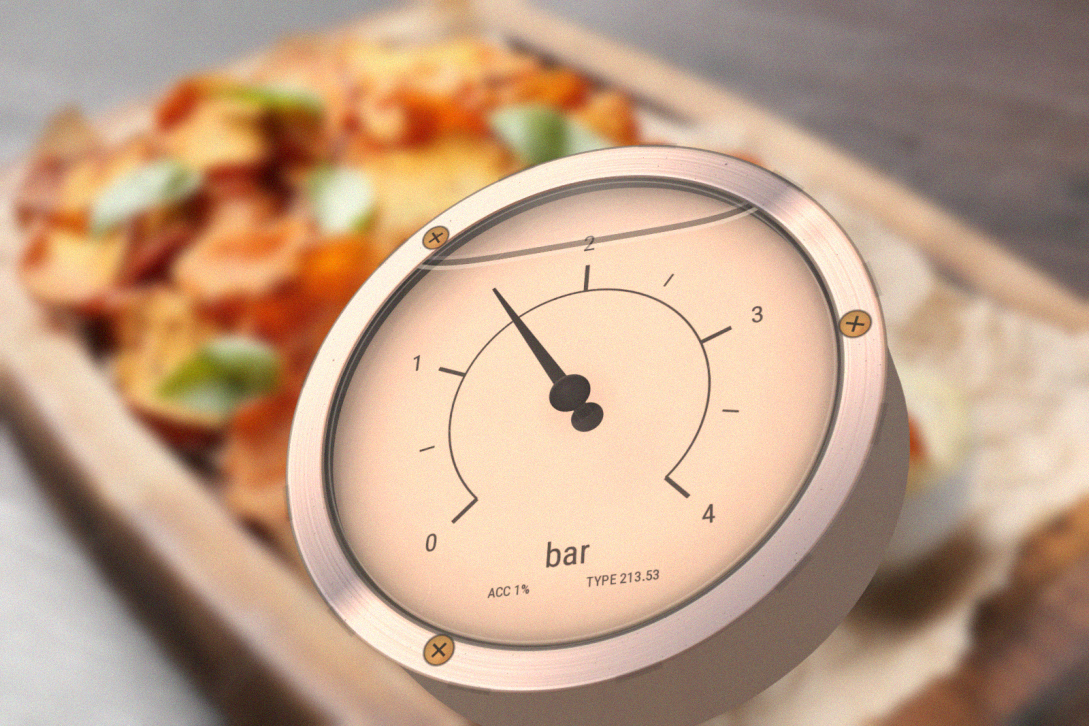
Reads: 1.5 bar
